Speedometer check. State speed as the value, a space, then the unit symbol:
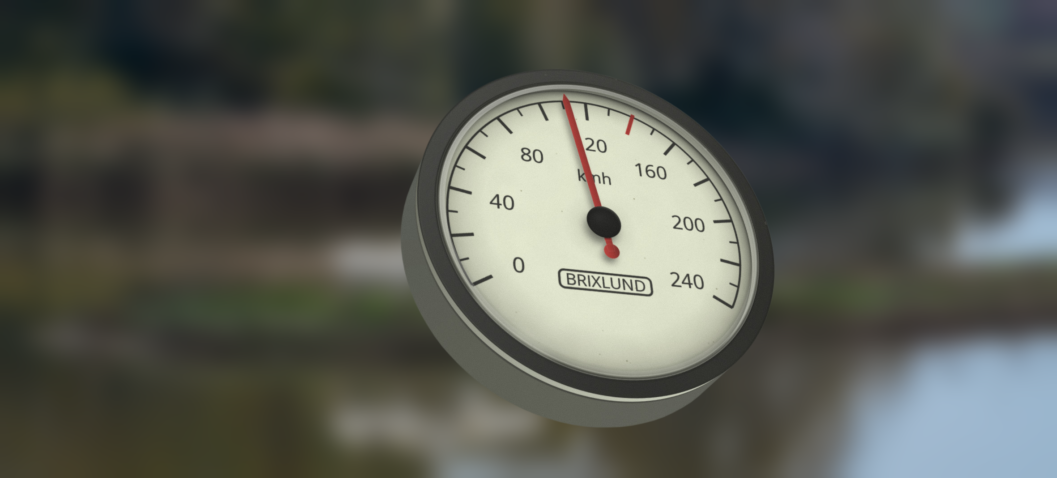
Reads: 110 km/h
